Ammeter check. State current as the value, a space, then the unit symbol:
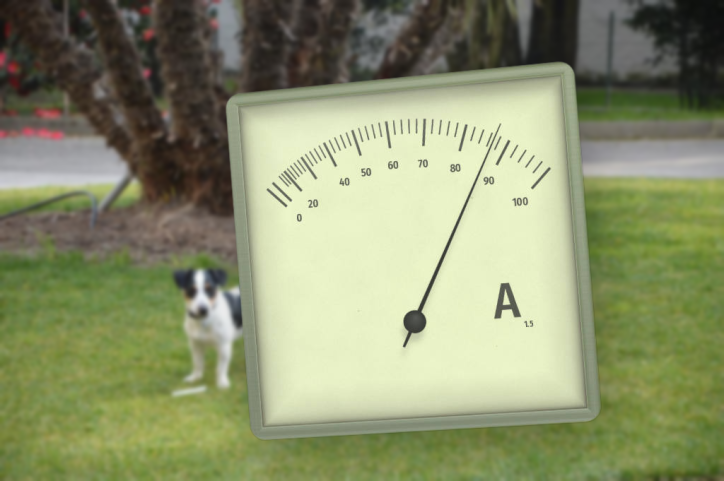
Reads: 87 A
